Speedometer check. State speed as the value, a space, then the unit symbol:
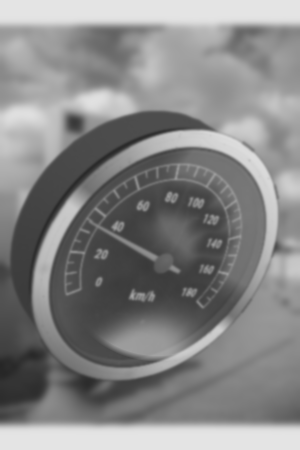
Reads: 35 km/h
